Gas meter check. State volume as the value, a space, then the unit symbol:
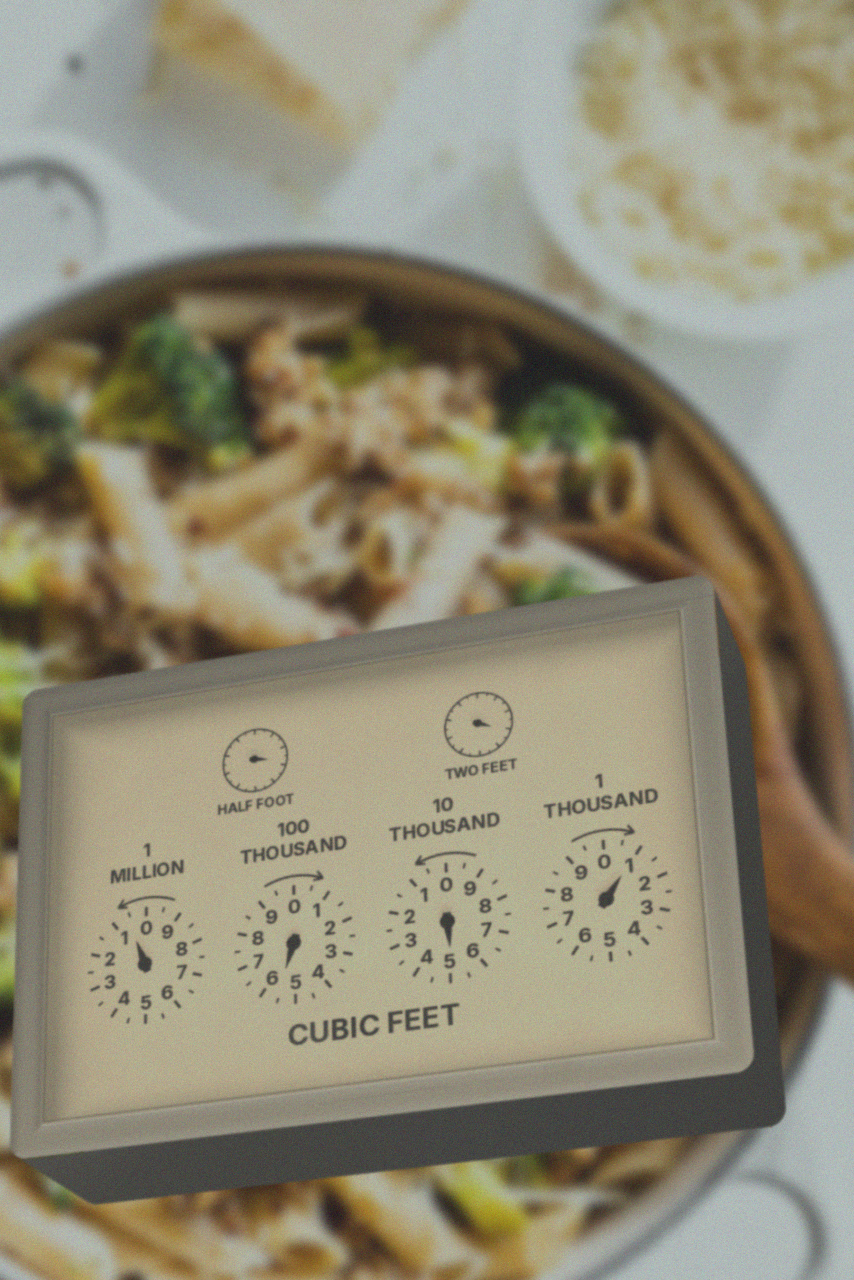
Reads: 55100 ft³
